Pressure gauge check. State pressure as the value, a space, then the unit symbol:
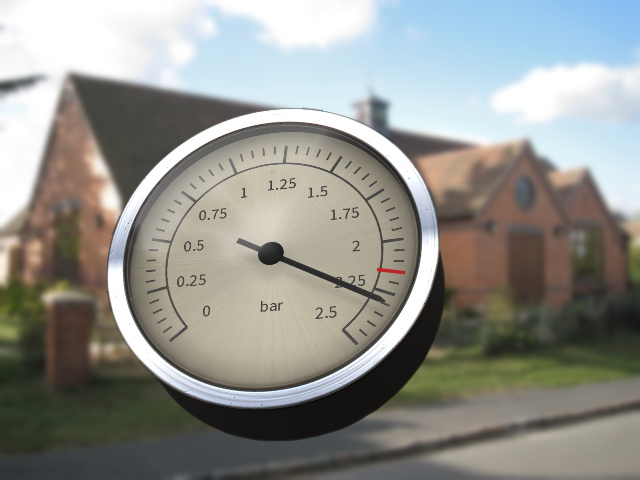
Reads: 2.3 bar
